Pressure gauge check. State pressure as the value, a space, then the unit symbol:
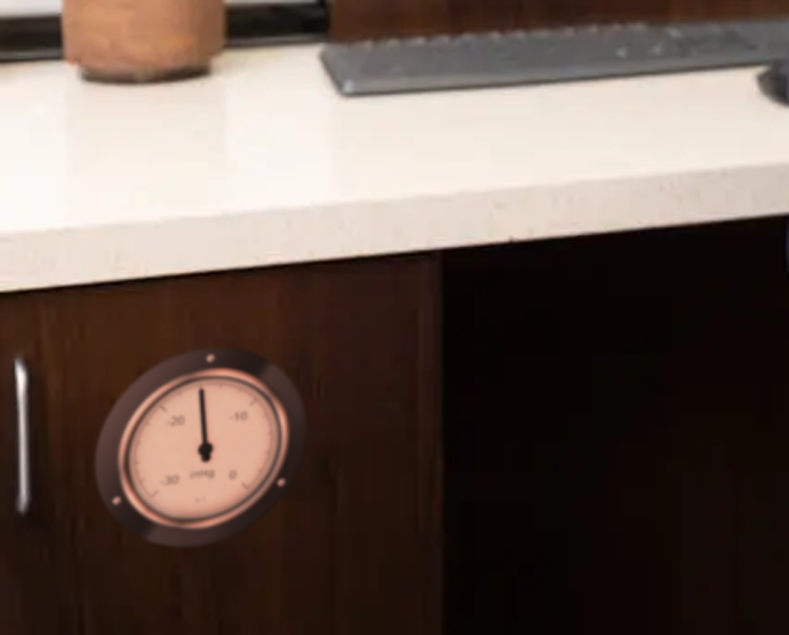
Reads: -16 inHg
